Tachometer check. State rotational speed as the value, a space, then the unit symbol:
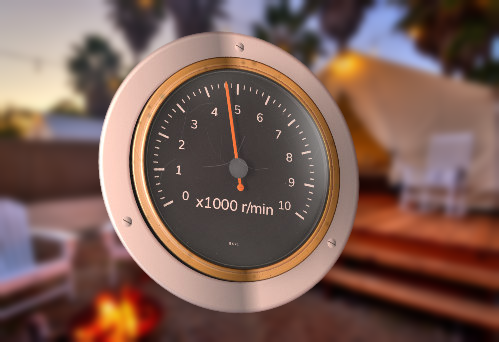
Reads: 4600 rpm
